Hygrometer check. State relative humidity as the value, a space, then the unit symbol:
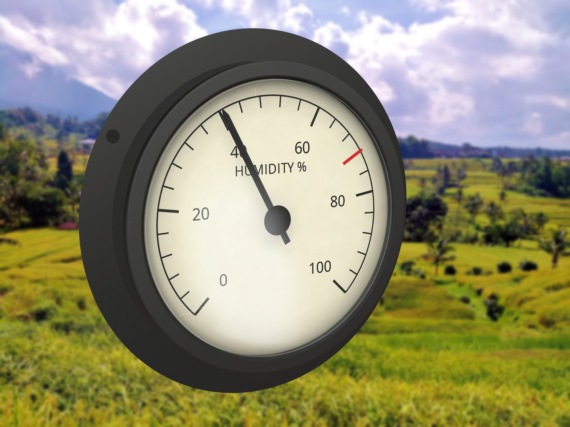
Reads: 40 %
